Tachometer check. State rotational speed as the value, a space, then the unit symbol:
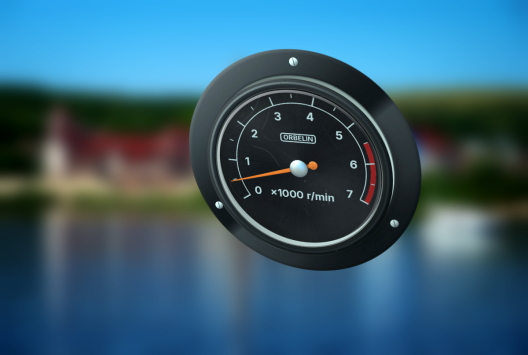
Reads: 500 rpm
